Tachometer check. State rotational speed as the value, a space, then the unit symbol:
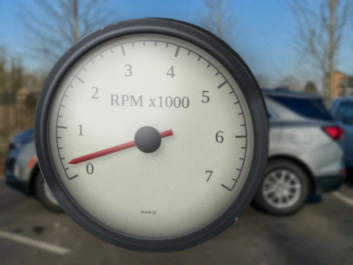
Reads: 300 rpm
